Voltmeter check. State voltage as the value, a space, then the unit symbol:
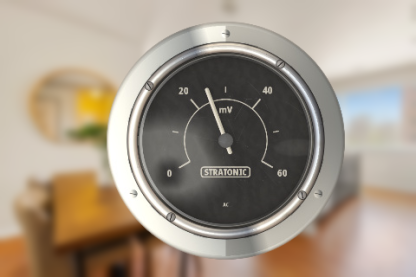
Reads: 25 mV
